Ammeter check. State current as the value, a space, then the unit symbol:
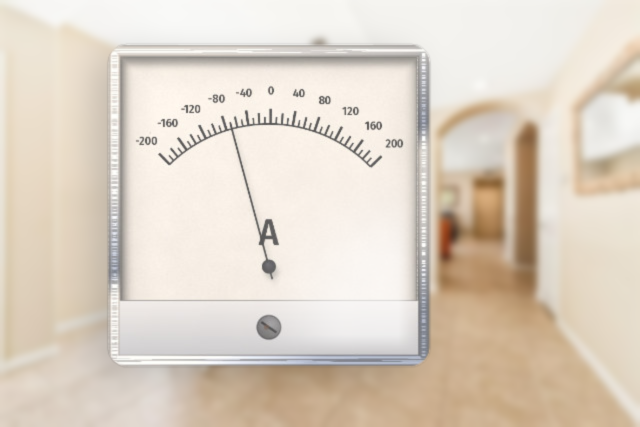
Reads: -70 A
